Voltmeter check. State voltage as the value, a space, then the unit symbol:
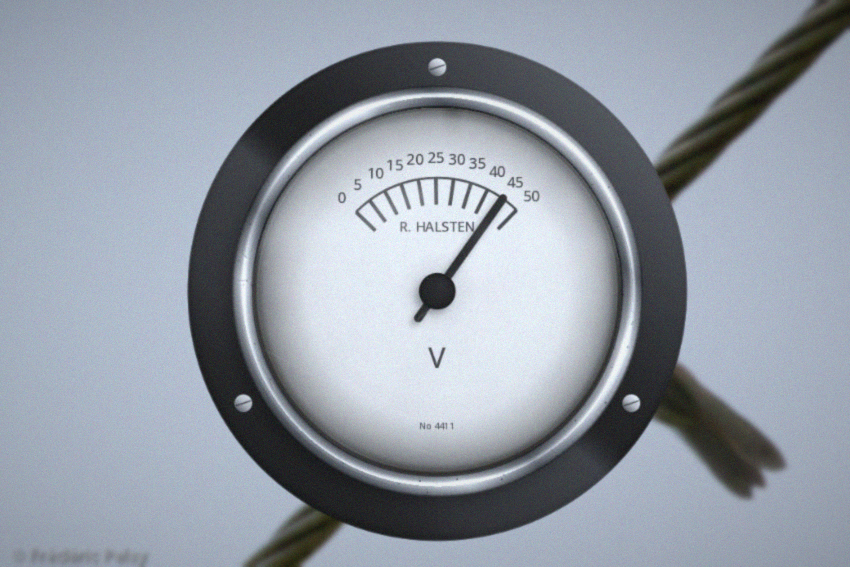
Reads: 45 V
